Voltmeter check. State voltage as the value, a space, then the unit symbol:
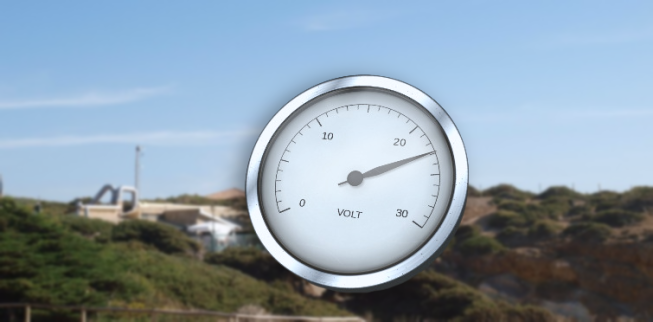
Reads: 23 V
